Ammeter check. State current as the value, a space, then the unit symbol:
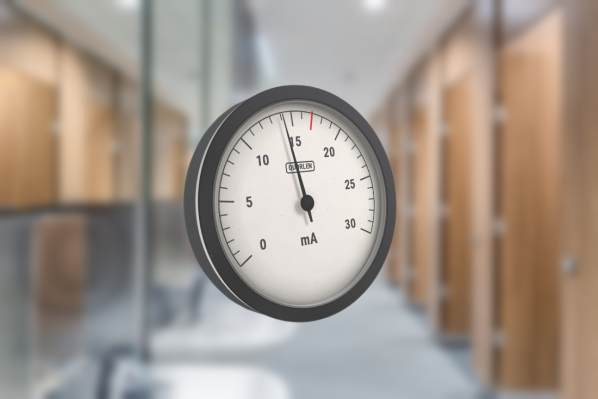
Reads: 14 mA
